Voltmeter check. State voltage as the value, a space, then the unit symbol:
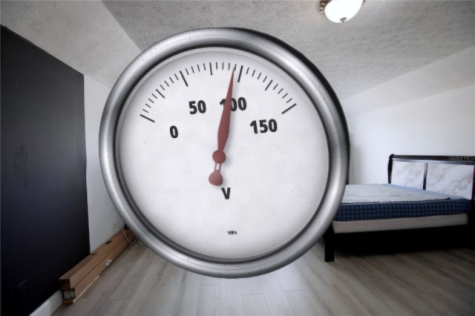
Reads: 95 V
